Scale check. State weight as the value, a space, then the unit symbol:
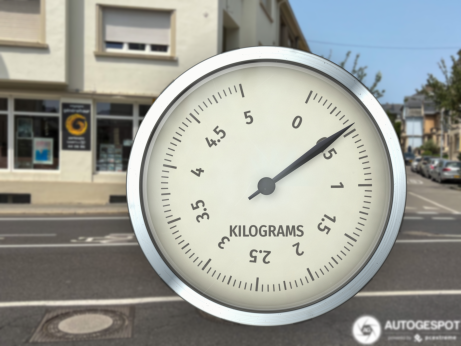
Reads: 0.45 kg
